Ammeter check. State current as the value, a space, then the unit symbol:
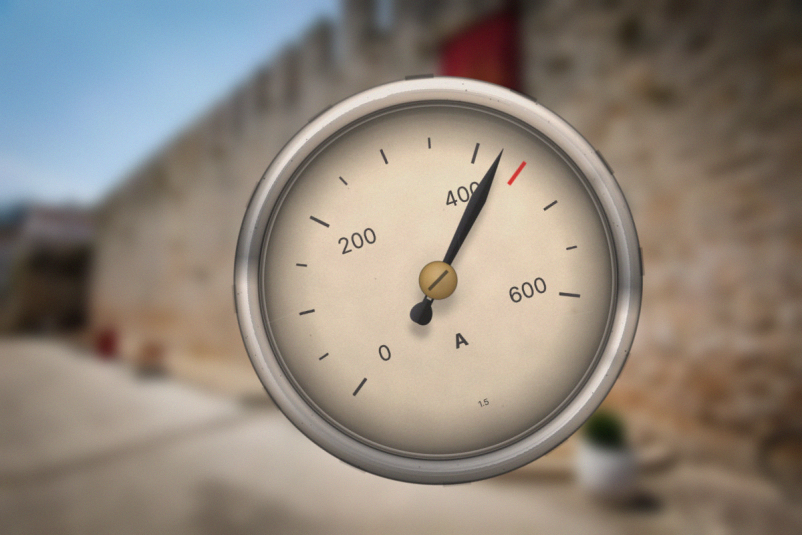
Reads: 425 A
